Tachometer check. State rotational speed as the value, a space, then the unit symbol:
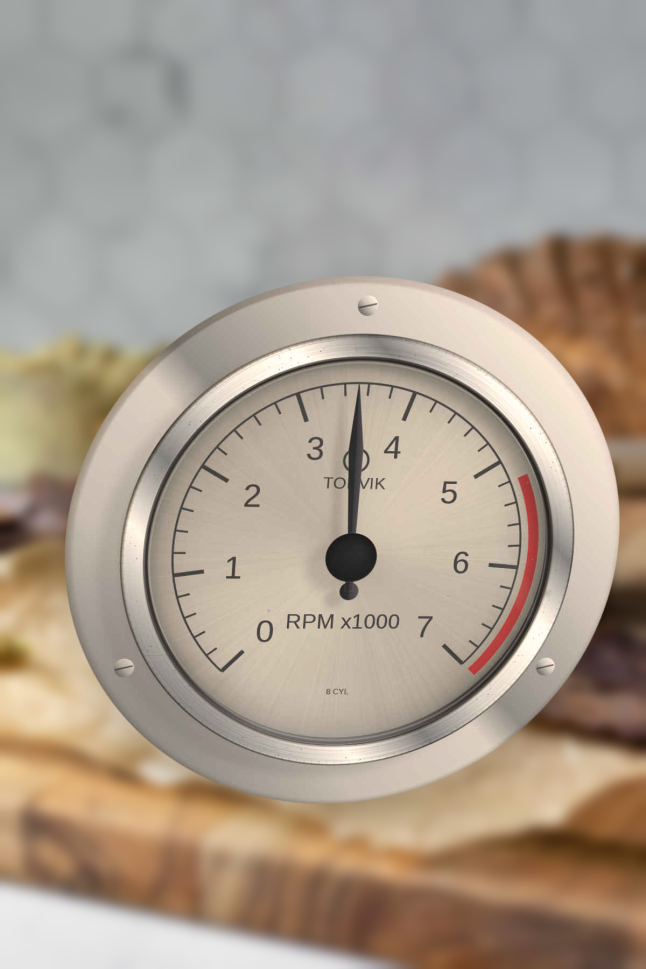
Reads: 3500 rpm
